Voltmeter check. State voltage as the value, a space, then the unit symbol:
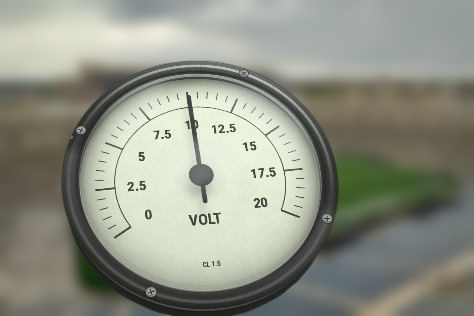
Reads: 10 V
